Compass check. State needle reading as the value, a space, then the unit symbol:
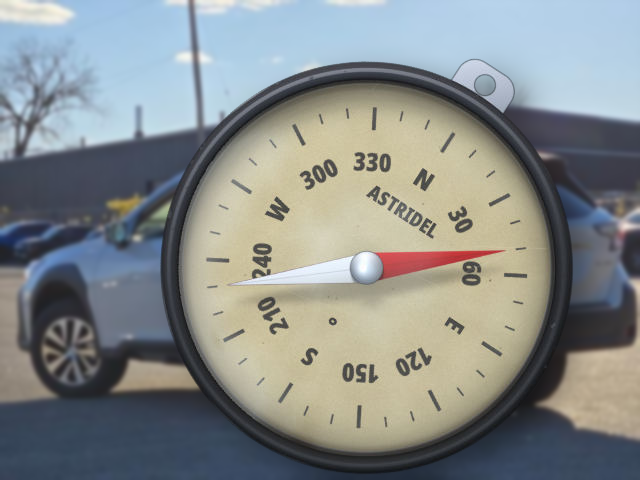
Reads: 50 °
